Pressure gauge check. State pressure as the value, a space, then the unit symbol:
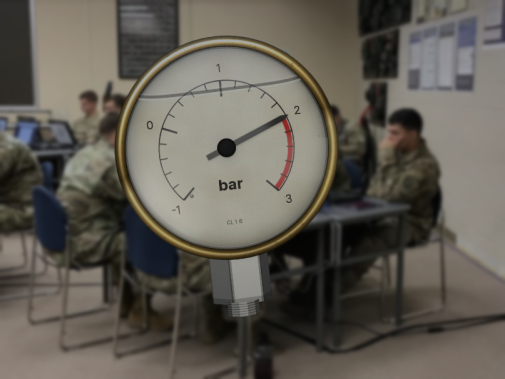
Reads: 2 bar
